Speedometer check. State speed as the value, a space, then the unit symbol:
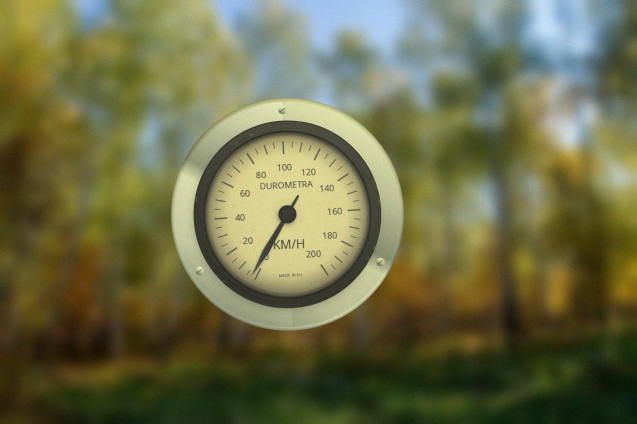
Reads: 2.5 km/h
